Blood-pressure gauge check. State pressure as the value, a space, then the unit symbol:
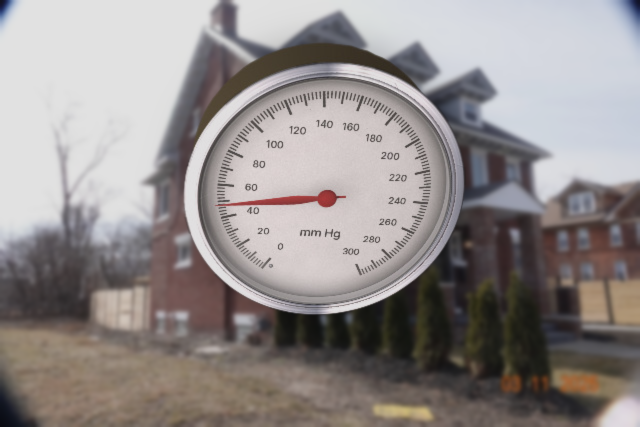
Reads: 50 mmHg
